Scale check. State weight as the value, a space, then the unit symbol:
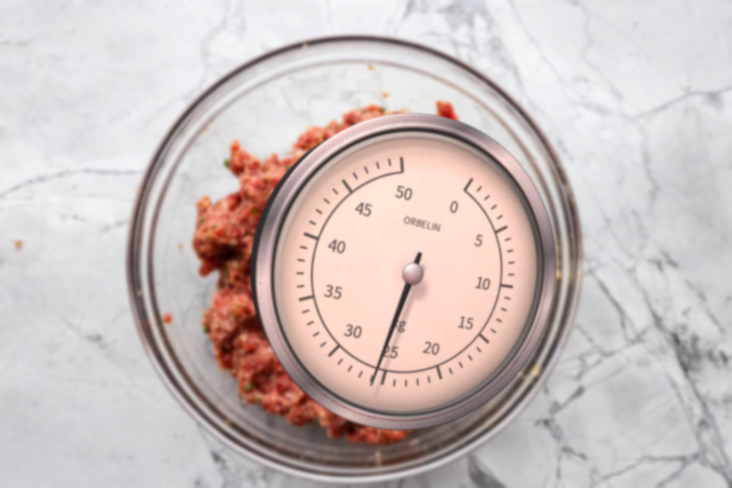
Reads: 26 kg
